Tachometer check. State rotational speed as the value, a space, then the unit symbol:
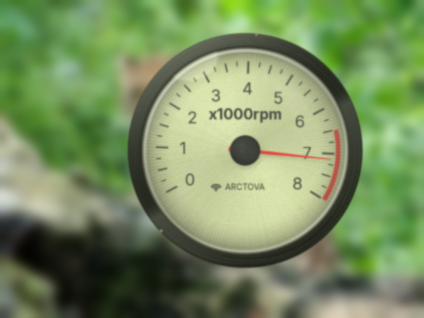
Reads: 7125 rpm
